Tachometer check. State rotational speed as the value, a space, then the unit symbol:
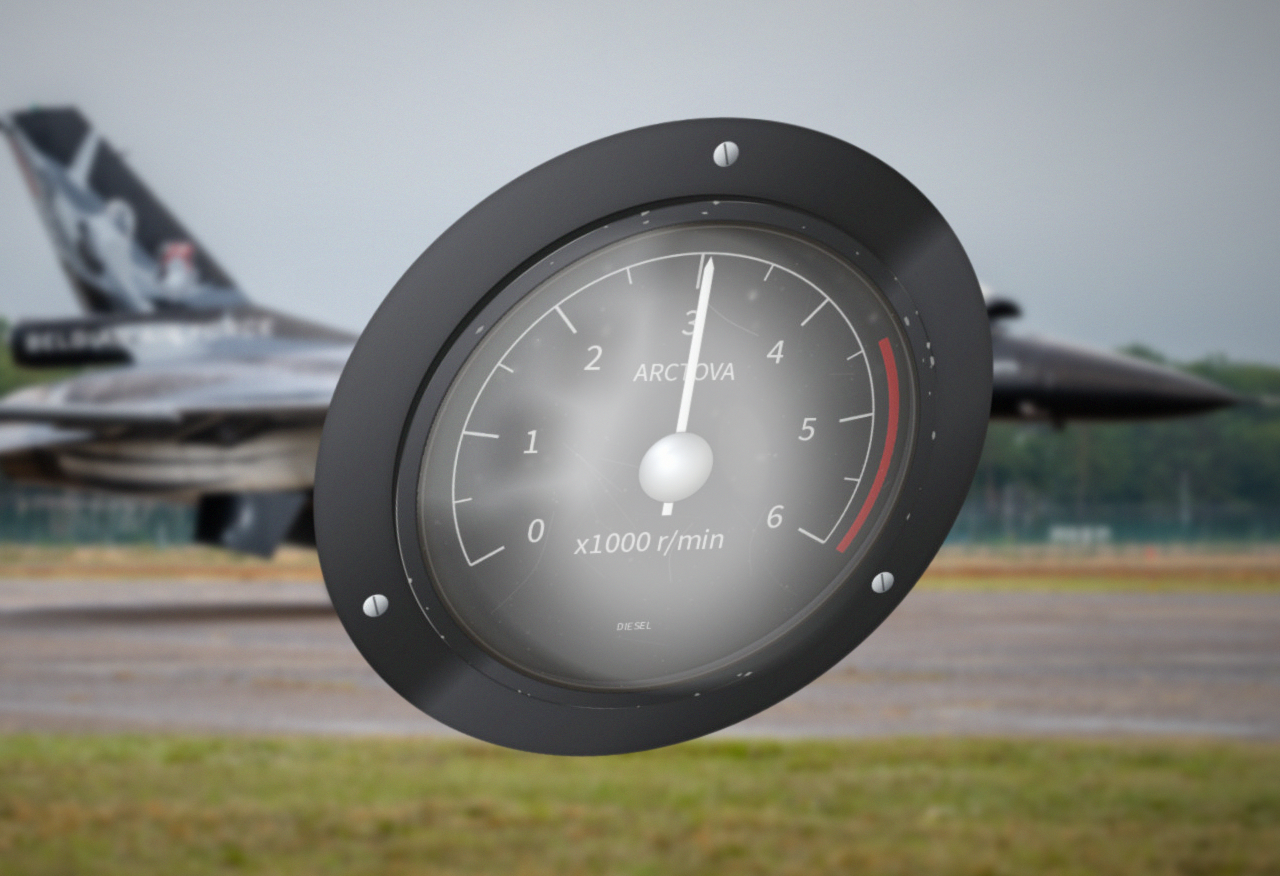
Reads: 3000 rpm
